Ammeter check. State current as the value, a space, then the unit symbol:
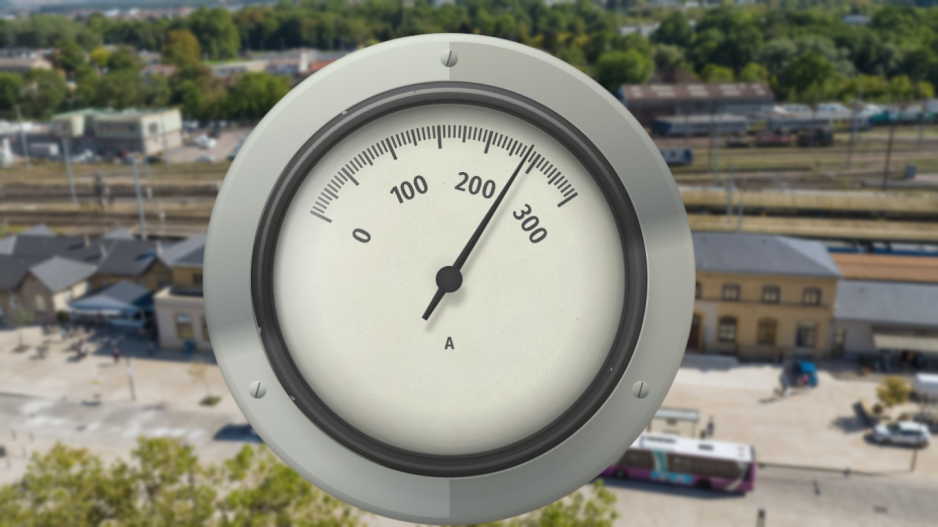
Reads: 240 A
